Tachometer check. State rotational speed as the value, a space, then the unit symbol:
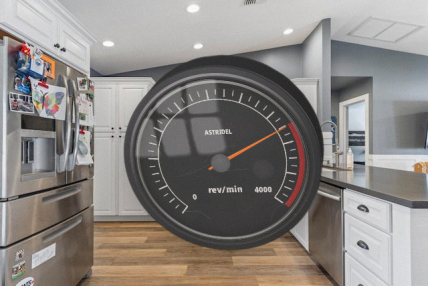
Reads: 3000 rpm
